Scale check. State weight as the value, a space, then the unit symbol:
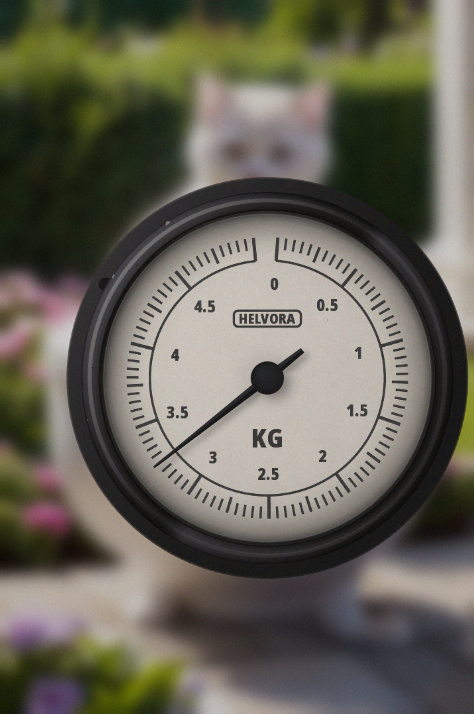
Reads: 3.25 kg
